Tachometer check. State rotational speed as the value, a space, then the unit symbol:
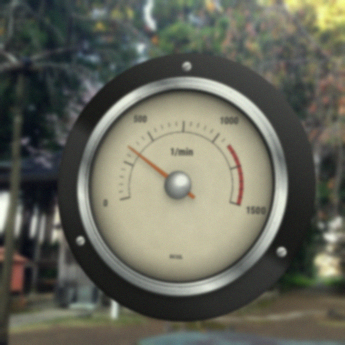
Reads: 350 rpm
